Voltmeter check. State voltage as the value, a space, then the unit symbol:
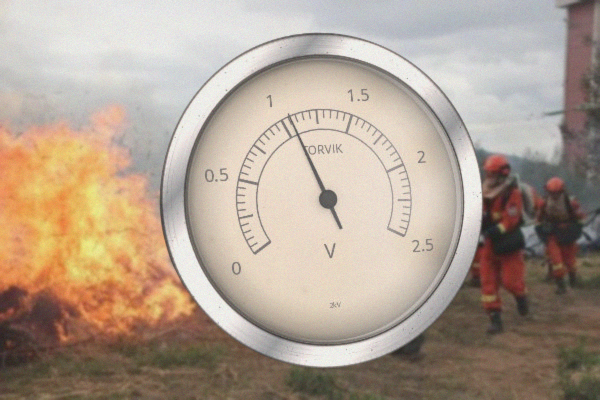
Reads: 1.05 V
